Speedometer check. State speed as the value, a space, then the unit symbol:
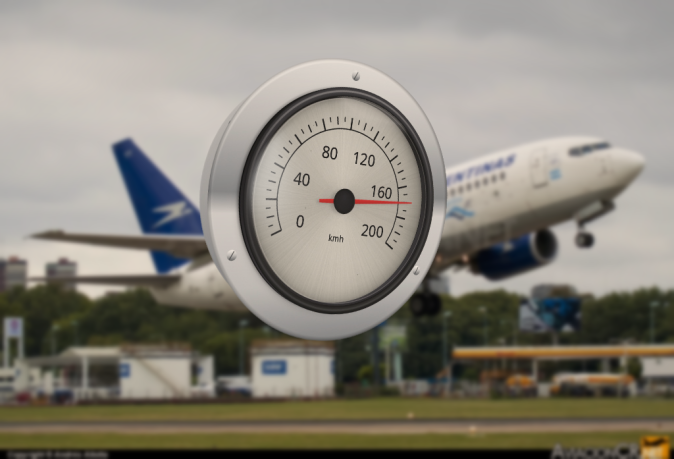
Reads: 170 km/h
